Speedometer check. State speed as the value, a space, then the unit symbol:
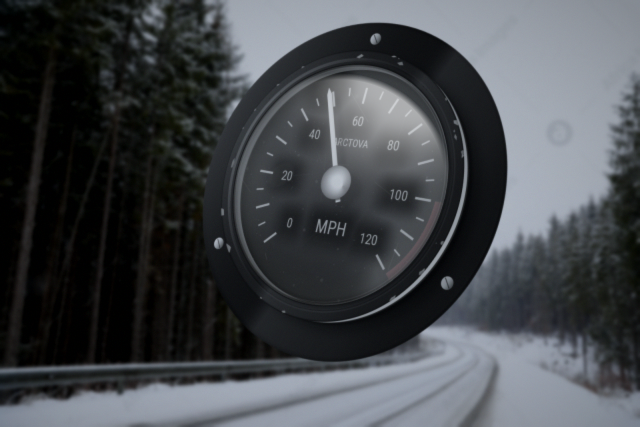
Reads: 50 mph
